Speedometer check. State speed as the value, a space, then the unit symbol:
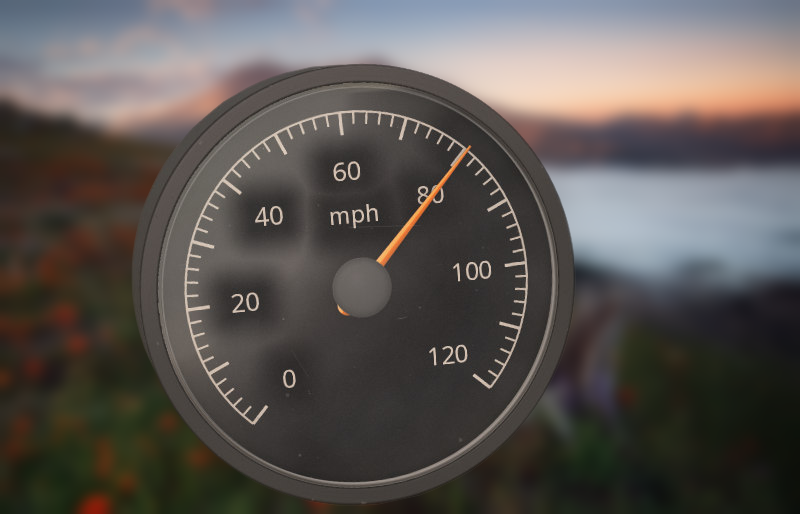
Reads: 80 mph
